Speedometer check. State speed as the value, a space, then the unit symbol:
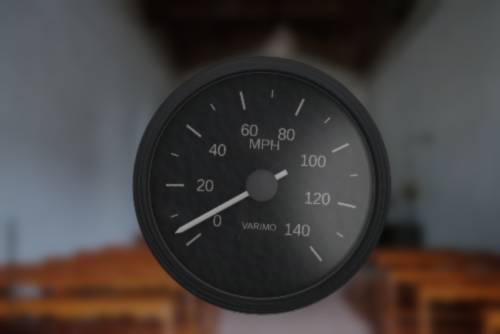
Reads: 5 mph
